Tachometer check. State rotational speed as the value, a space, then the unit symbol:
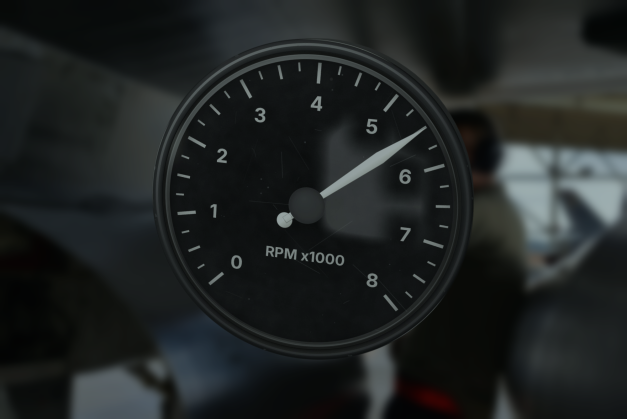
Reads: 5500 rpm
